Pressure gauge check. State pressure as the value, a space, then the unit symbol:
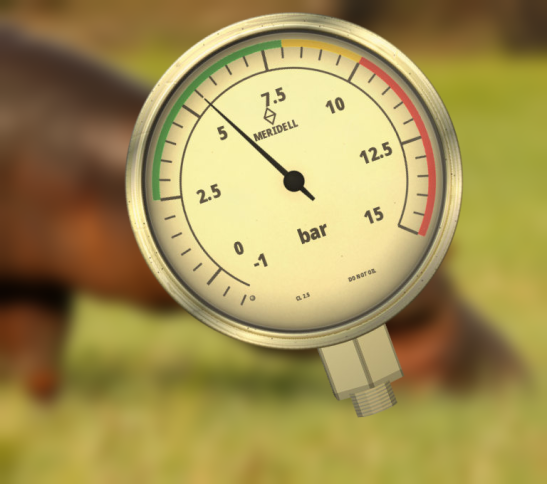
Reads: 5.5 bar
